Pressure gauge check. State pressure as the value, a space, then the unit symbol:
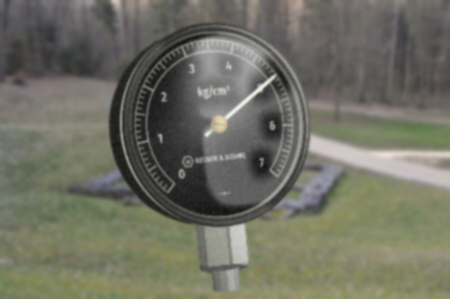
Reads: 5 kg/cm²
